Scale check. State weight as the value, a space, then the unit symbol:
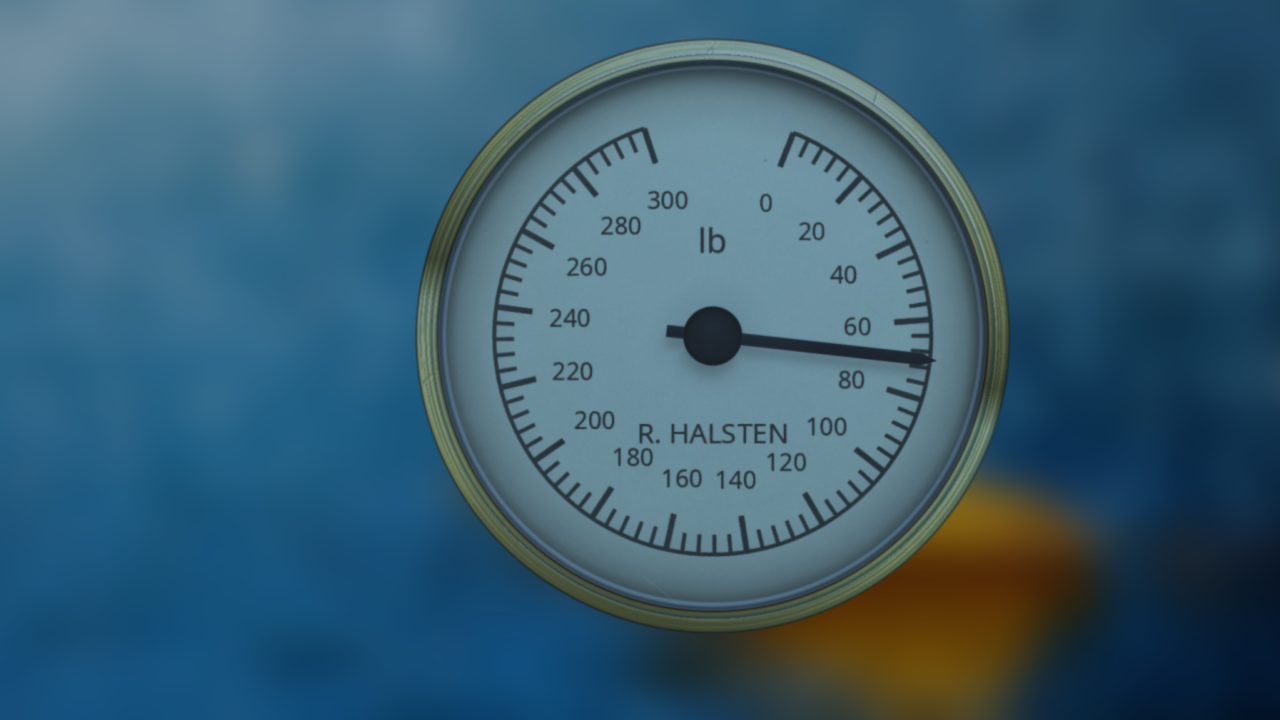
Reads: 70 lb
